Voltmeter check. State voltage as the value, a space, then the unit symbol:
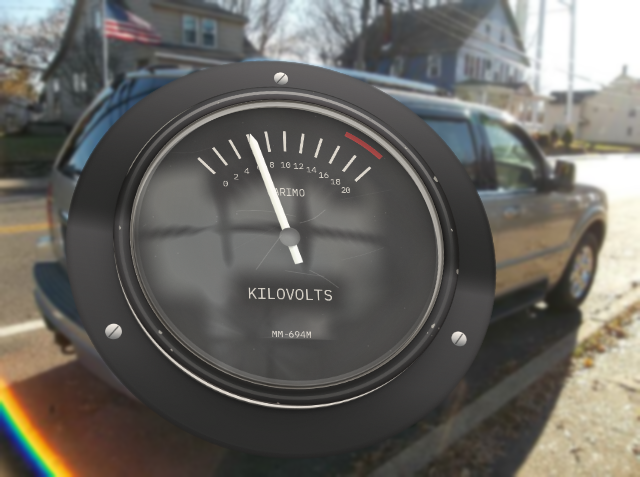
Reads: 6 kV
